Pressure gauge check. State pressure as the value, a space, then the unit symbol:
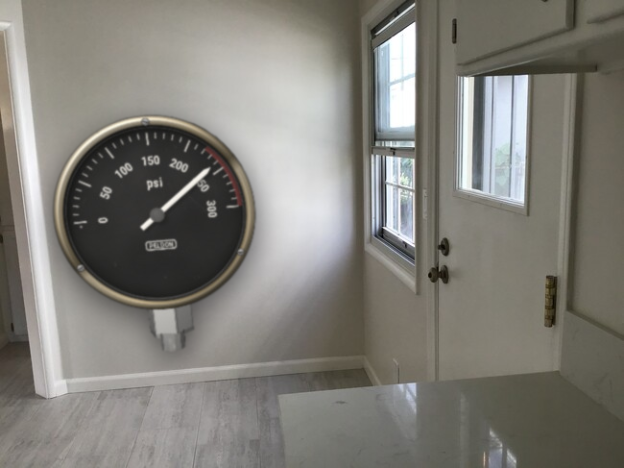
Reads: 240 psi
